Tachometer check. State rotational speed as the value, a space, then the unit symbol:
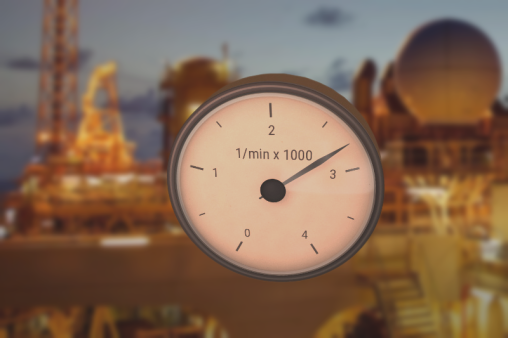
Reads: 2750 rpm
